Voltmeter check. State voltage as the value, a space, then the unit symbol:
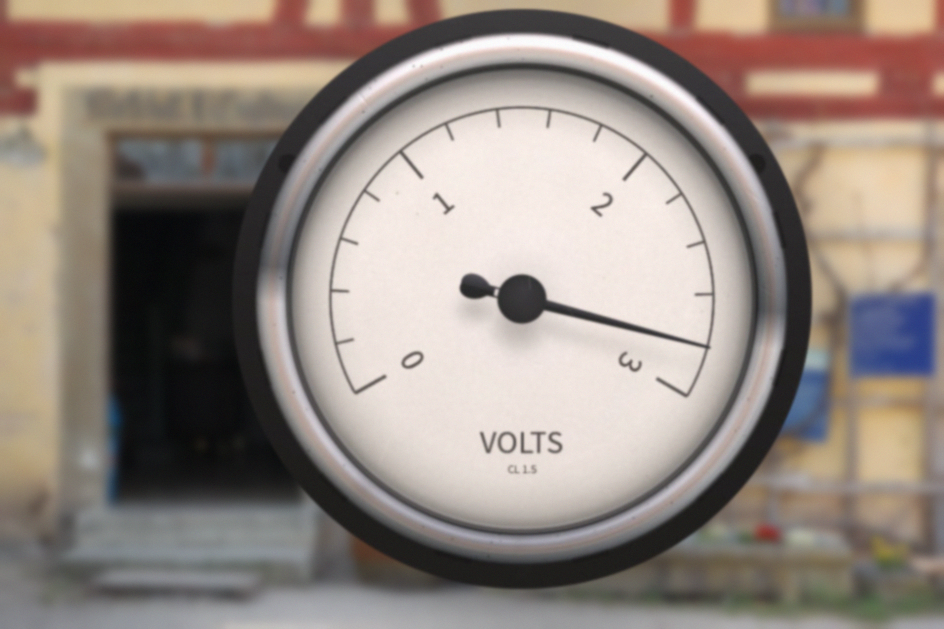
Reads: 2.8 V
